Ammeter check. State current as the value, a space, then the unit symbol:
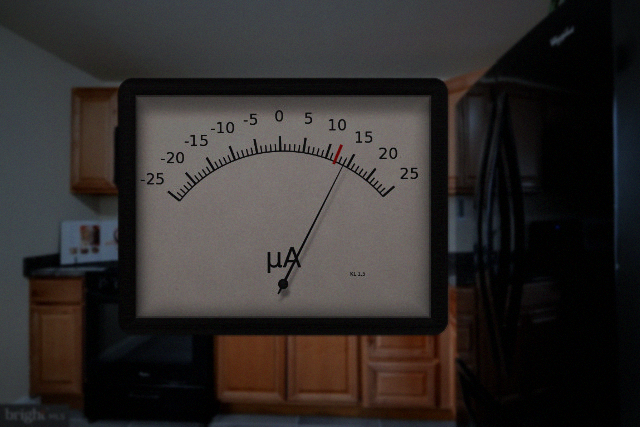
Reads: 14 µA
